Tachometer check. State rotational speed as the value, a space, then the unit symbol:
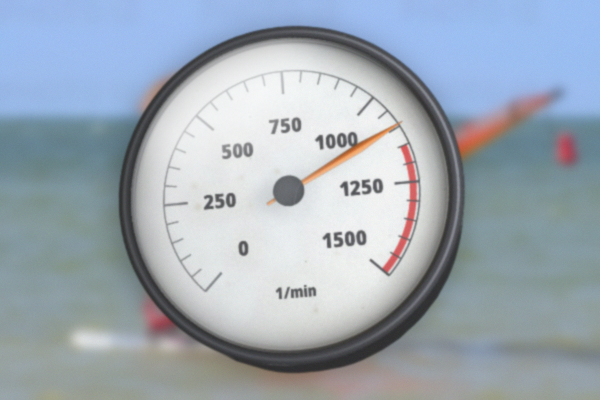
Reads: 1100 rpm
